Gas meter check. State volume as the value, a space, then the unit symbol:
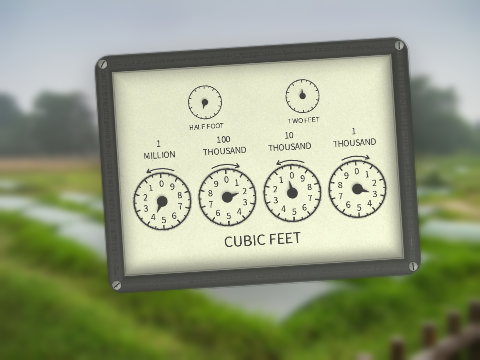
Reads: 420300 ft³
